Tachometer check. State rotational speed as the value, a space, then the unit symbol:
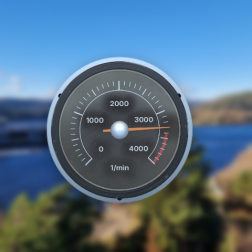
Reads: 3300 rpm
